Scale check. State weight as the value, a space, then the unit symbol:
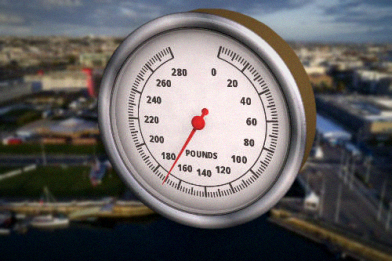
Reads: 170 lb
